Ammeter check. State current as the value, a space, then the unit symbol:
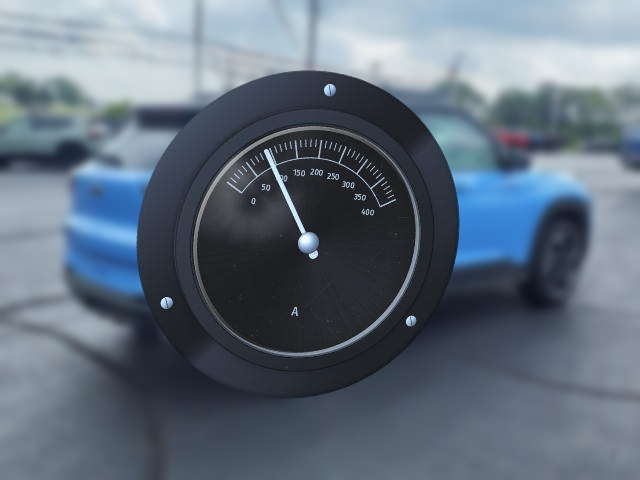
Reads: 90 A
